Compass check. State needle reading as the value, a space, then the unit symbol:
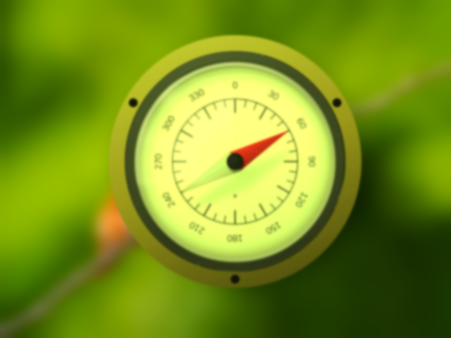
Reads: 60 °
